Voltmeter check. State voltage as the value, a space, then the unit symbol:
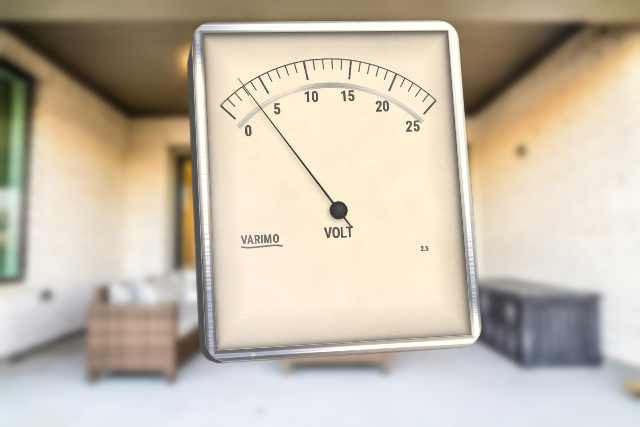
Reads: 3 V
